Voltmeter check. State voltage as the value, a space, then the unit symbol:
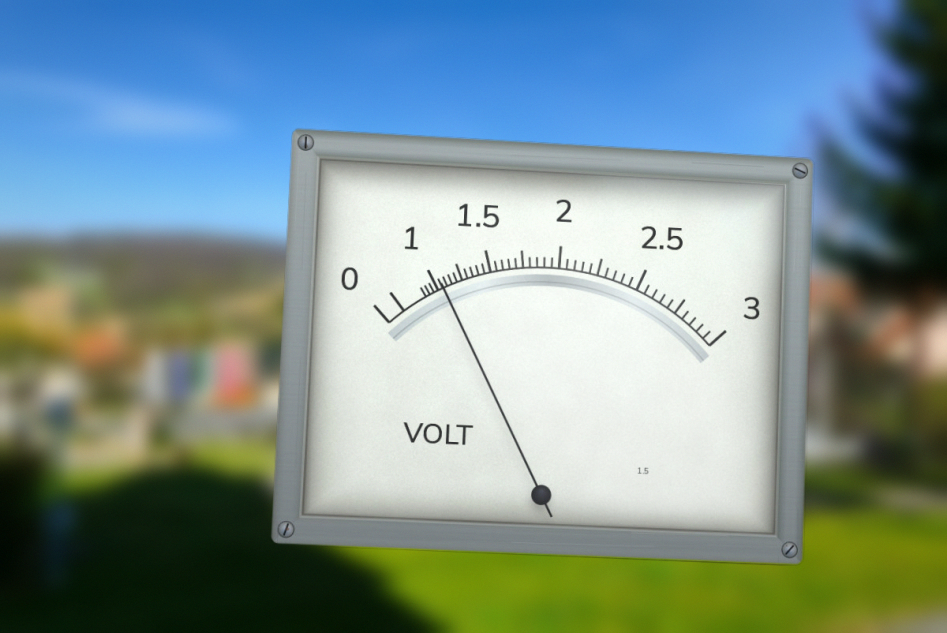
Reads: 1.05 V
